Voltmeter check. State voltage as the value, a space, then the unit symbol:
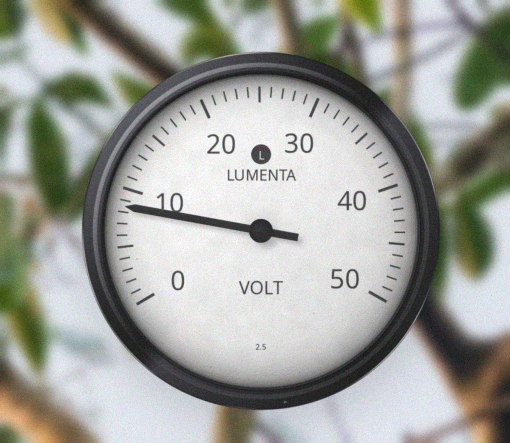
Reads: 8.5 V
